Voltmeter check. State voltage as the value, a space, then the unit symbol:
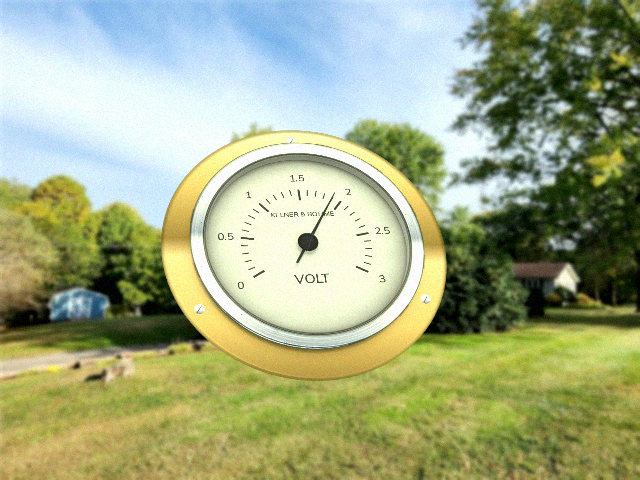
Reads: 1.9 V
